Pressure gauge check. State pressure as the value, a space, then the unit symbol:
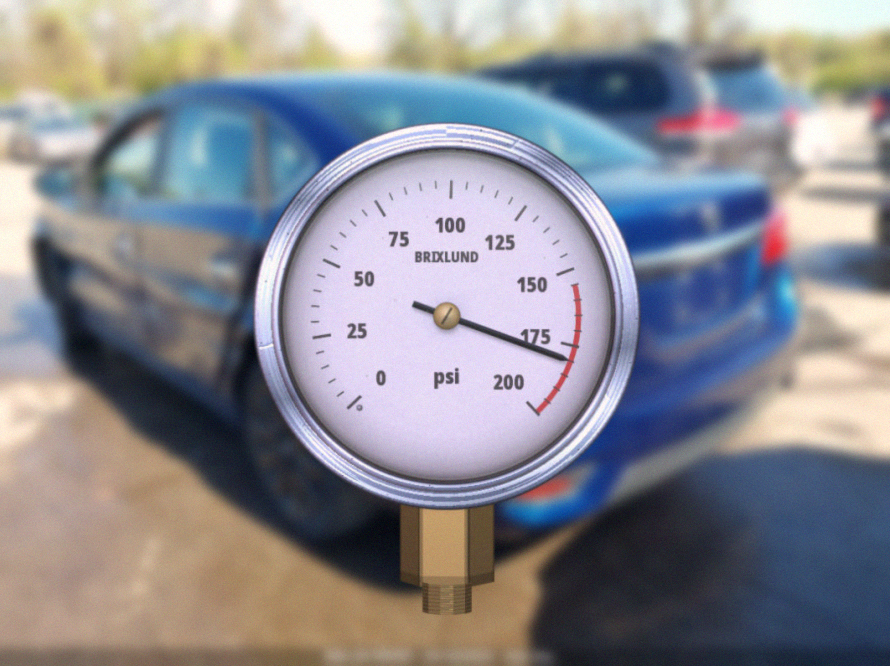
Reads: 180 psi
